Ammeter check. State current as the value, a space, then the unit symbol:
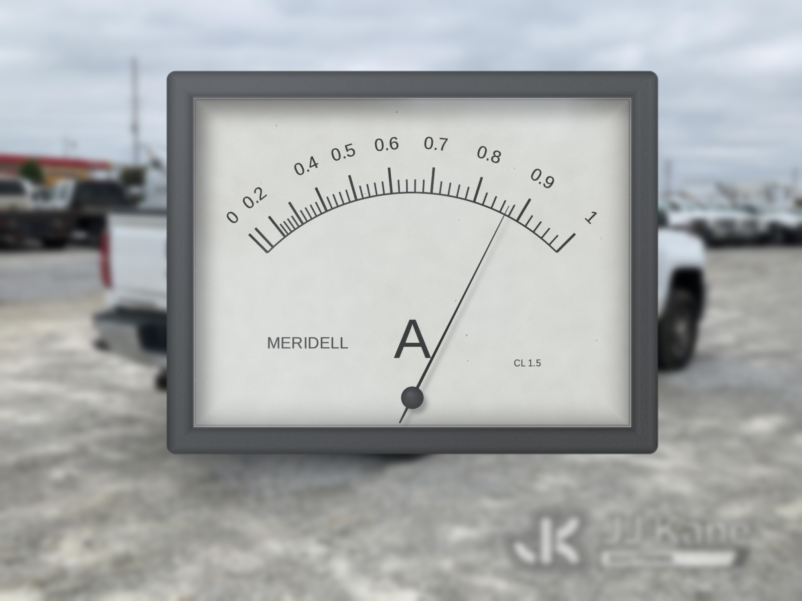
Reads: 0.87 A
